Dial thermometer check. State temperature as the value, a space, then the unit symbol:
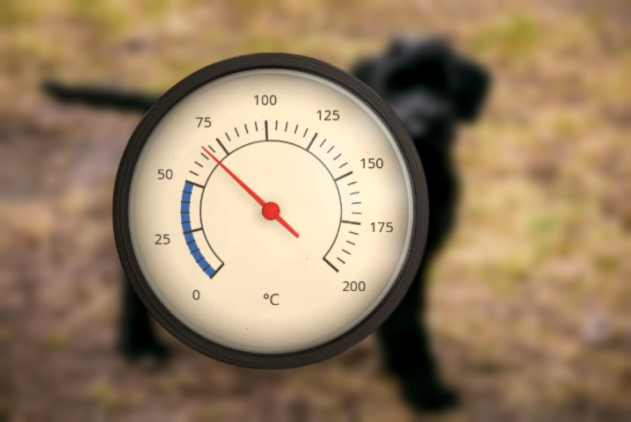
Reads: 67.5 °C
